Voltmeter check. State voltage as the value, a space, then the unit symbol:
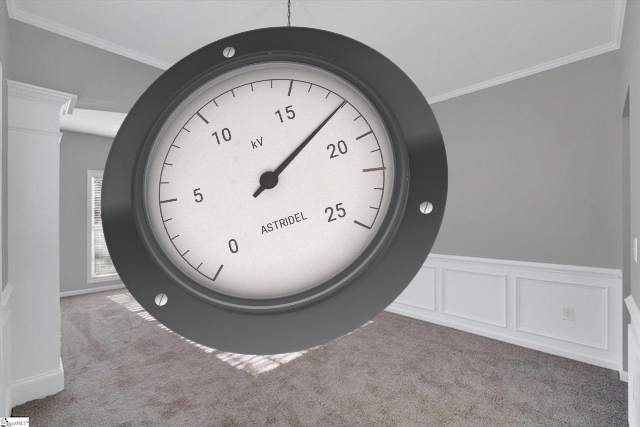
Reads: 18 kV
